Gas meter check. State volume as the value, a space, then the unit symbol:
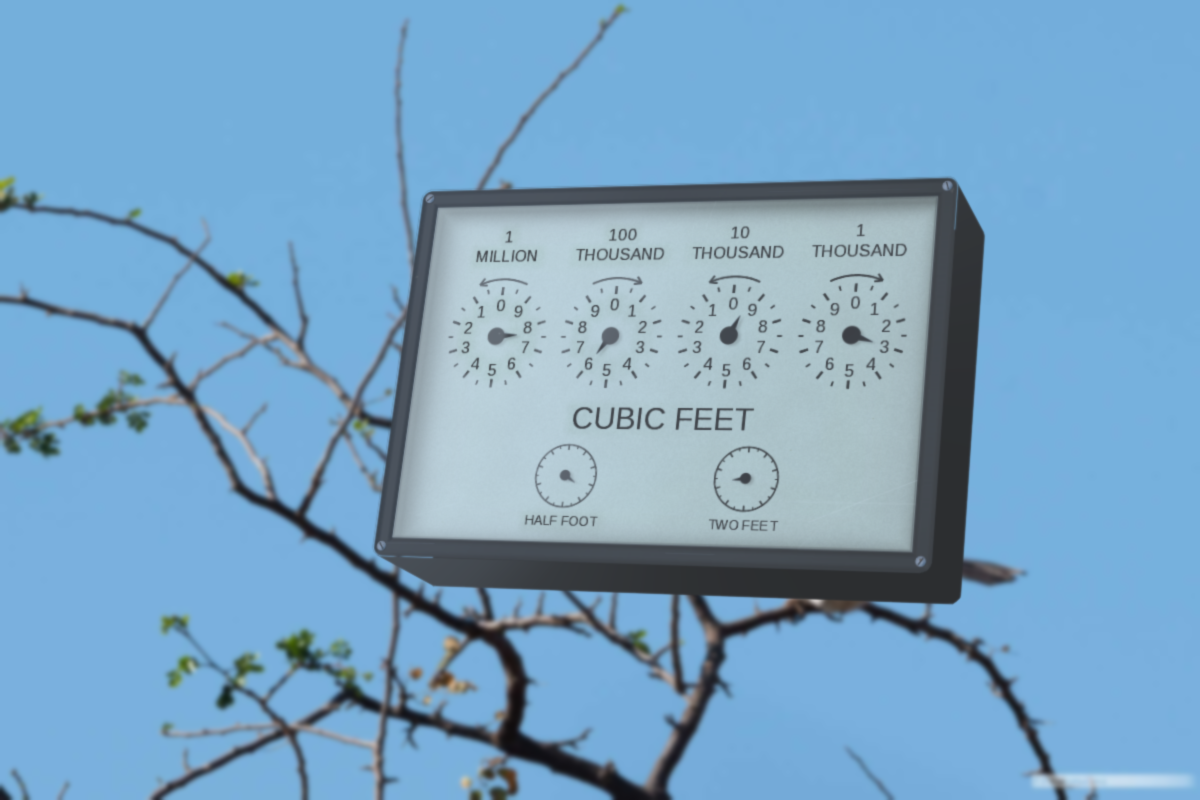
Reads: 759300 ft³
